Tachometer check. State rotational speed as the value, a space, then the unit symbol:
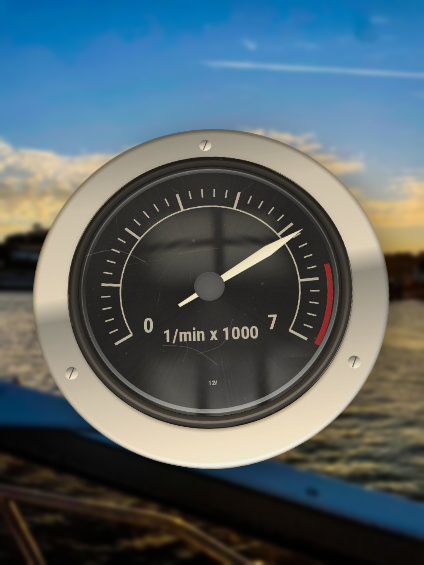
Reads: 5200 rpm
